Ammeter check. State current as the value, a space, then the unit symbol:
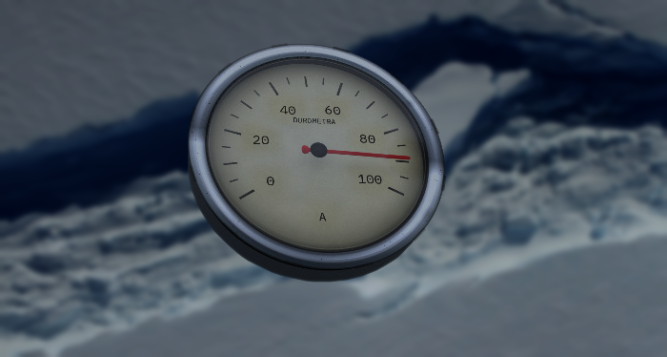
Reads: 90 A
